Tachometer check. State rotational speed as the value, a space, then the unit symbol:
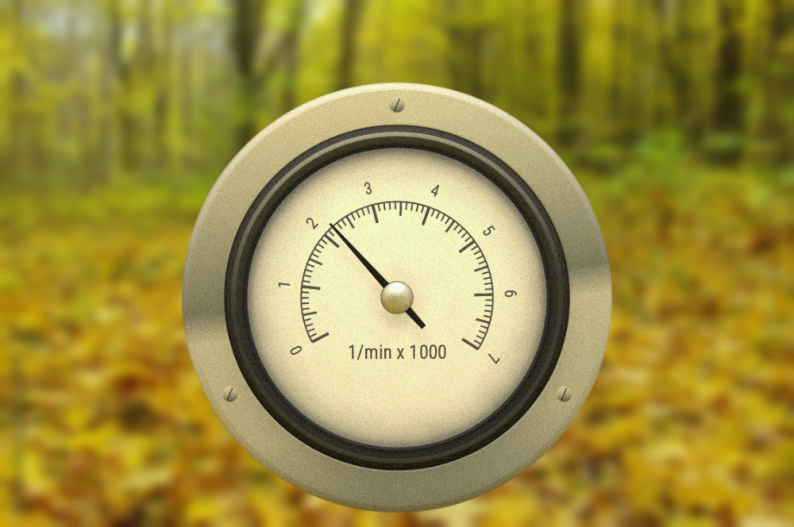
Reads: 2200 rpm
